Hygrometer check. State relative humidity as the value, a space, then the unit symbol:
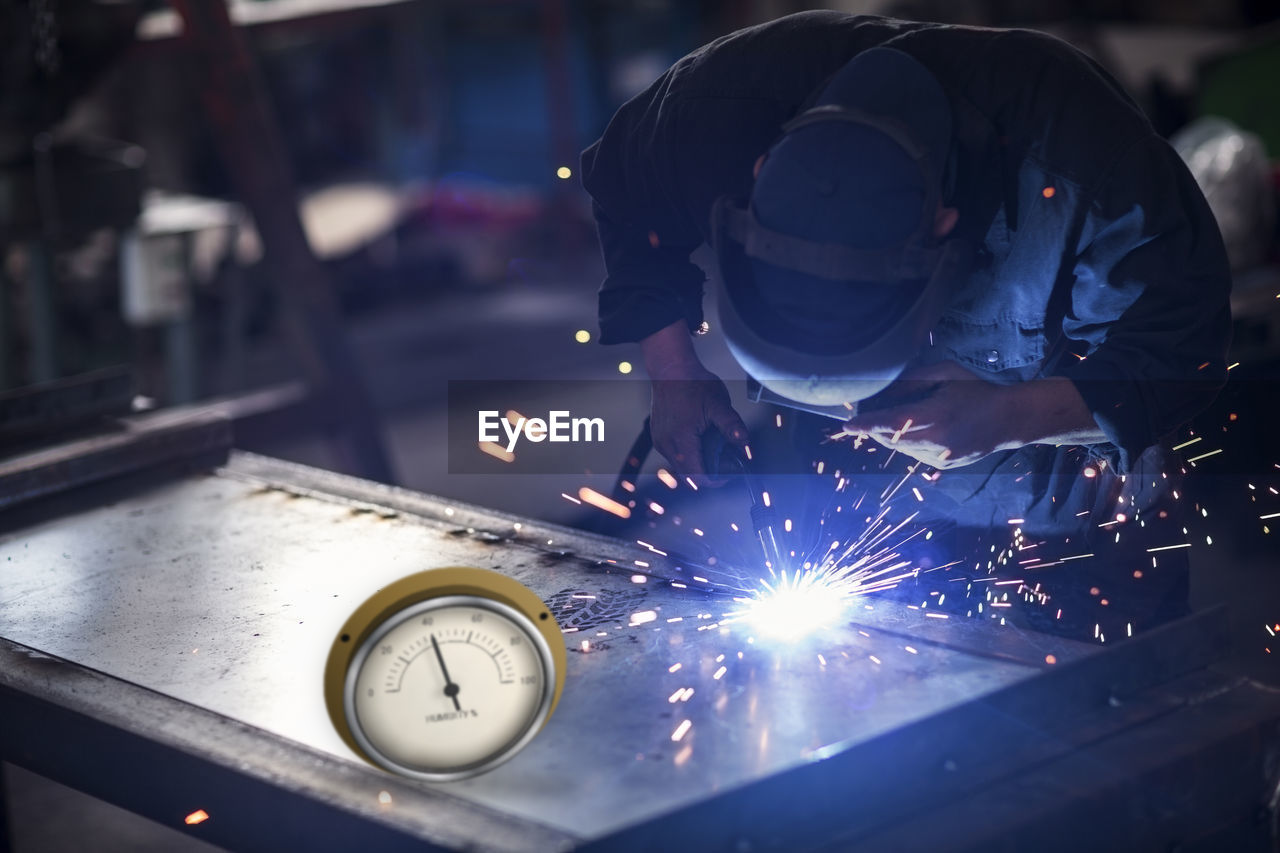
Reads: 40 %
